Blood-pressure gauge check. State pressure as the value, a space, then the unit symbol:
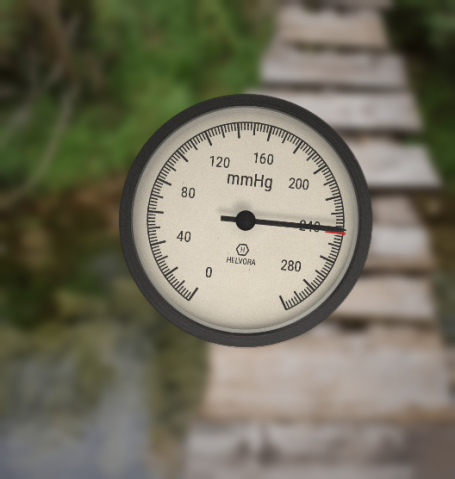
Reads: 240 mmHg
